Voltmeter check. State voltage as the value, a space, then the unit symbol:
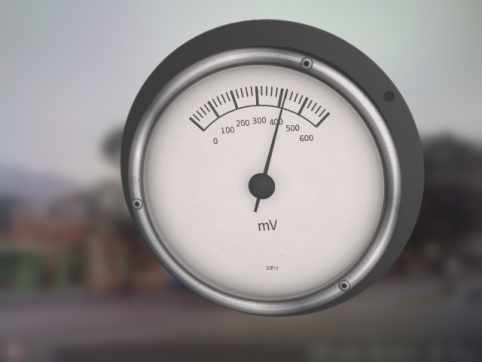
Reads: 420 mV
